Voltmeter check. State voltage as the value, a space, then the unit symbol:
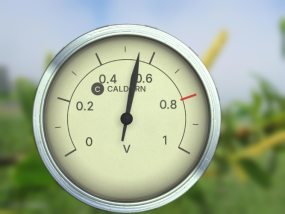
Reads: 0.55 V
